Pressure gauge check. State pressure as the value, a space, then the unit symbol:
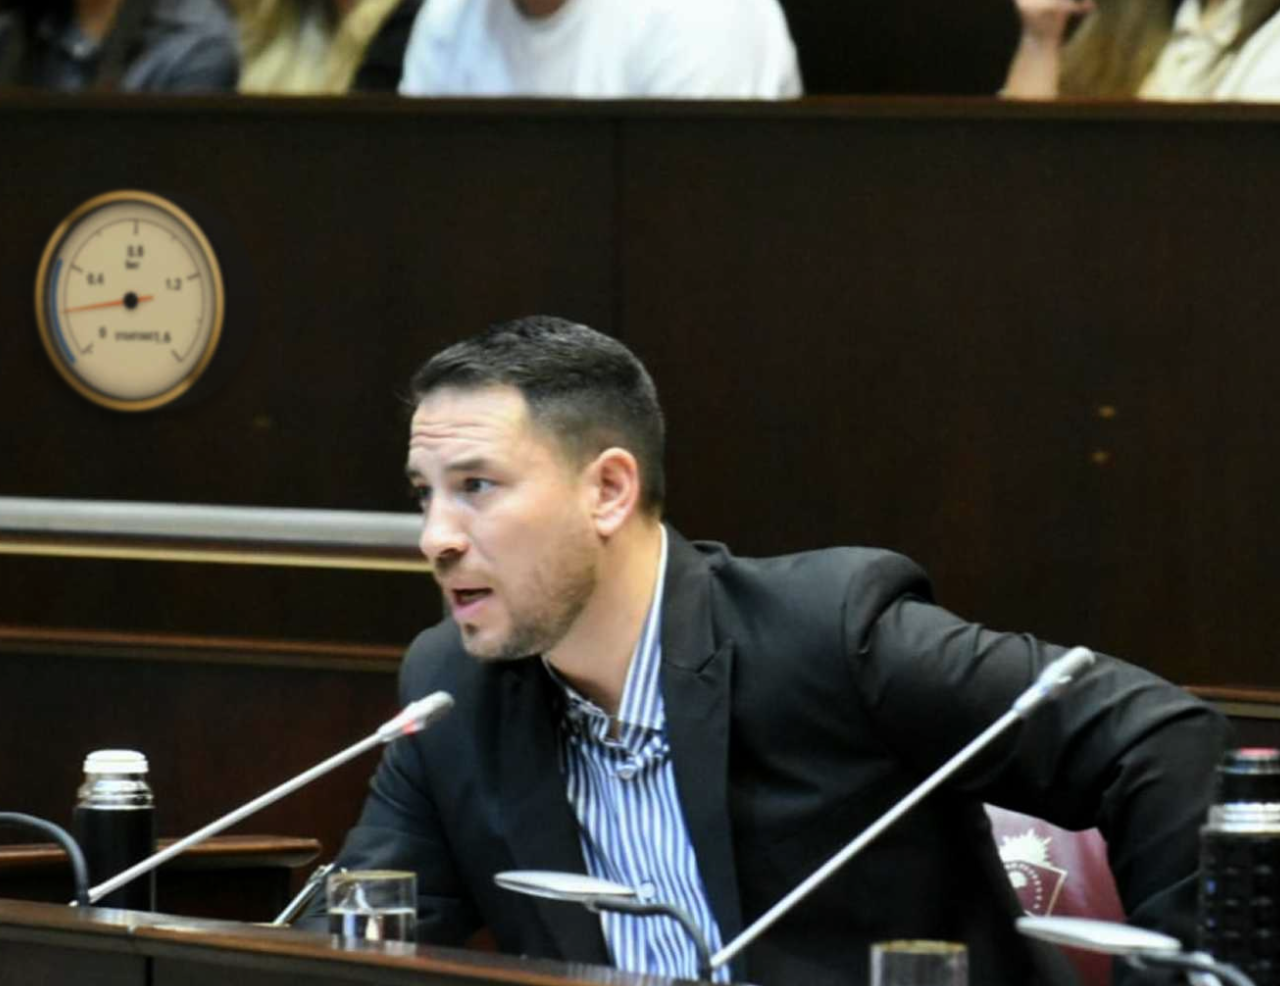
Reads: 0.2 bar
